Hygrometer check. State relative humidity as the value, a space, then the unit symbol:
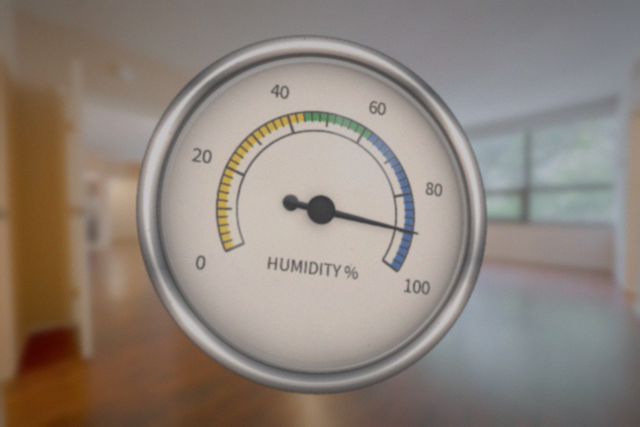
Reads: 90 %
